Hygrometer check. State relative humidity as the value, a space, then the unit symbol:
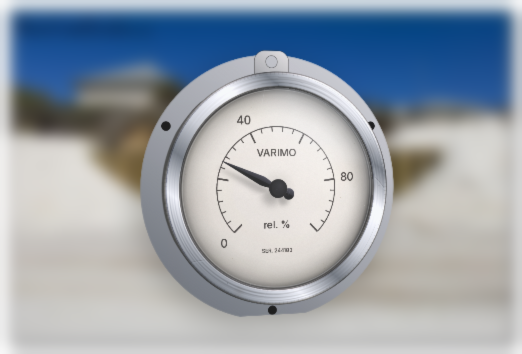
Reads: 26 %
